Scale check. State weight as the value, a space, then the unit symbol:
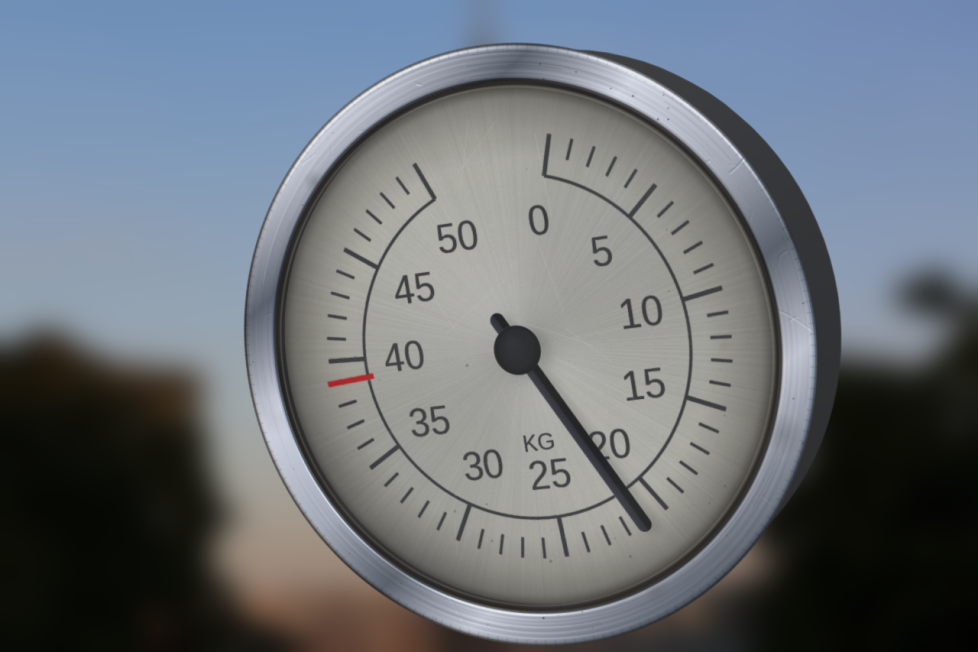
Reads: 21 kg
